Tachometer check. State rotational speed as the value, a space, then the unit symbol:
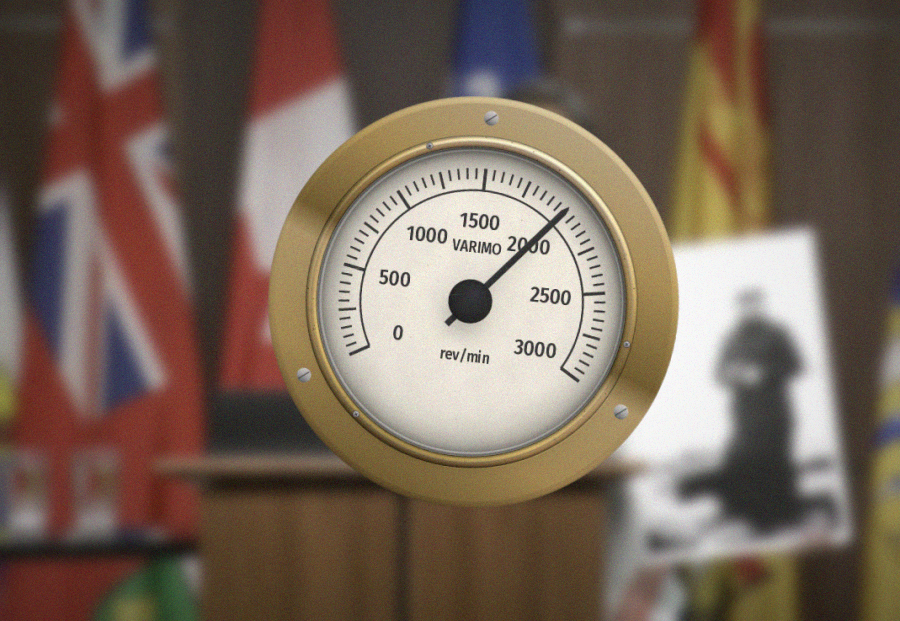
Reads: 2000 rpm
